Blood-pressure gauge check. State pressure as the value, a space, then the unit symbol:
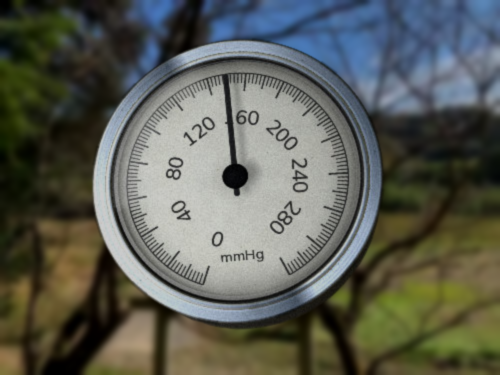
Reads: 150 mmHg
